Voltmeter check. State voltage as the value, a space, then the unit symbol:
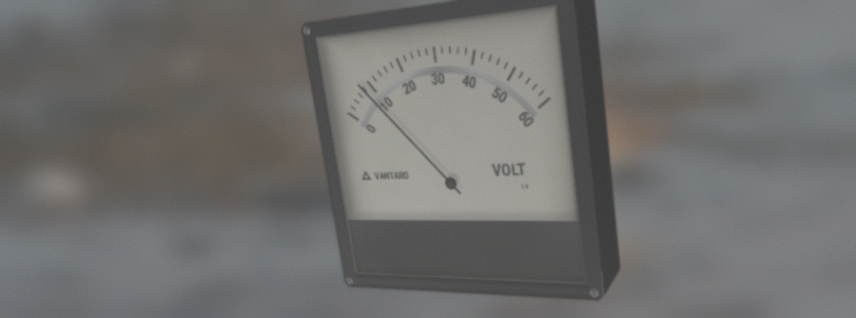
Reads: 8 V
